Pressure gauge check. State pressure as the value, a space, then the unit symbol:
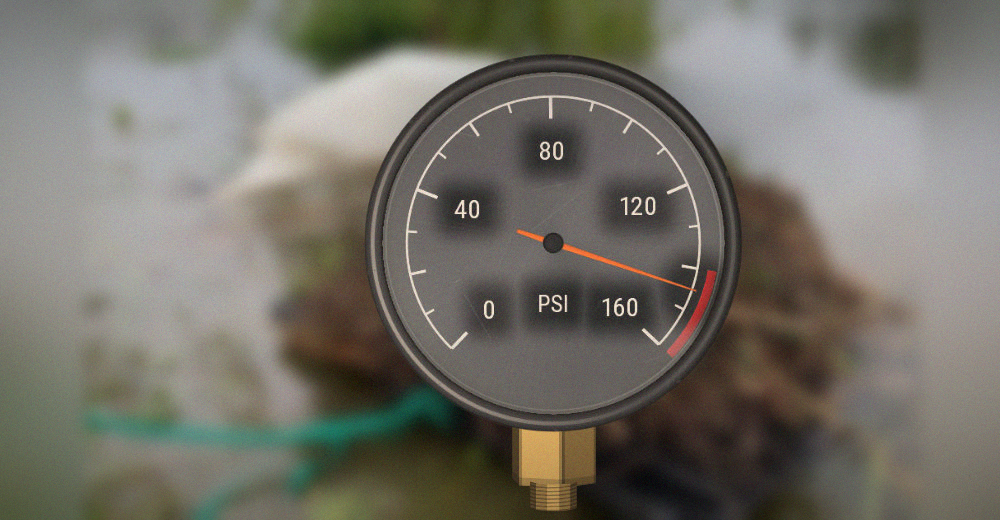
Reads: 145 psi
